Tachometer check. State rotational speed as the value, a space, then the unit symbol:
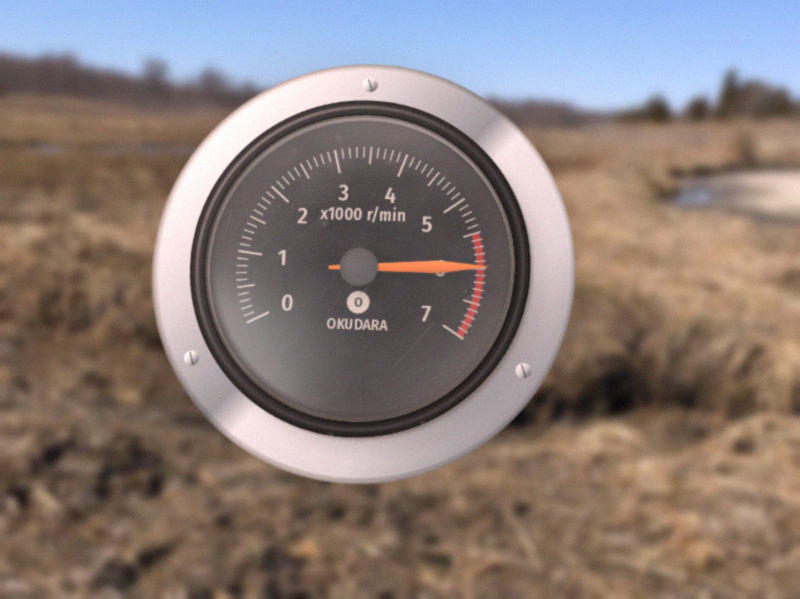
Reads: 6000 rpm
